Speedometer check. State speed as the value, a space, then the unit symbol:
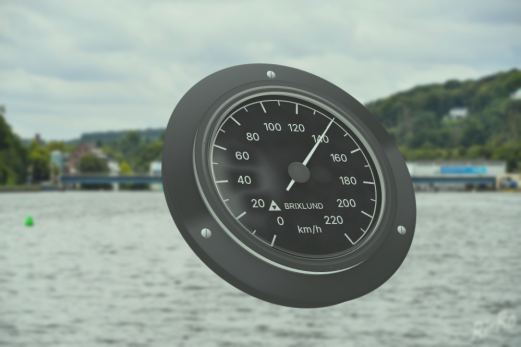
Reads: 140 km/h
